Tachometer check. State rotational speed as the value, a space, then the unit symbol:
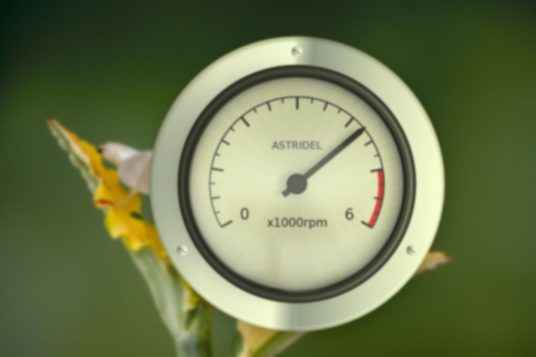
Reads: 4250 rpm
